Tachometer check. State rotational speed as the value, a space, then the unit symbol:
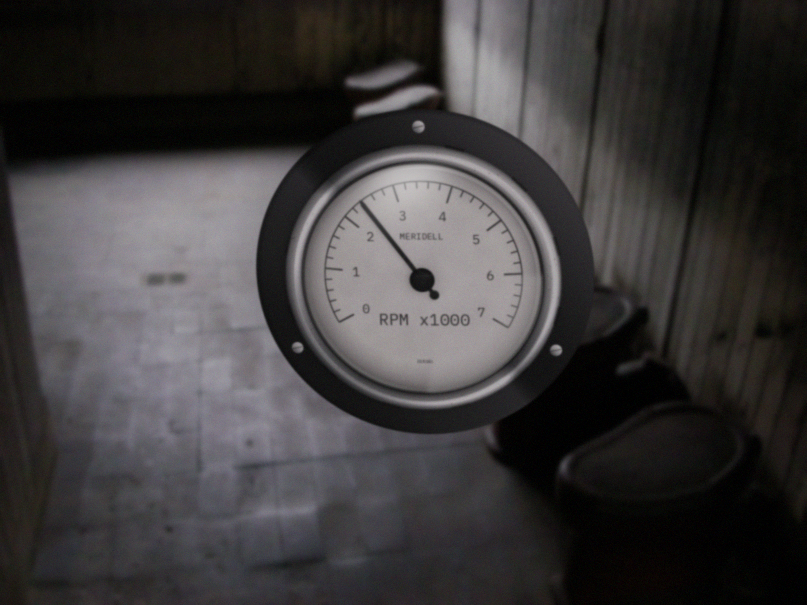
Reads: 2400 rpm
